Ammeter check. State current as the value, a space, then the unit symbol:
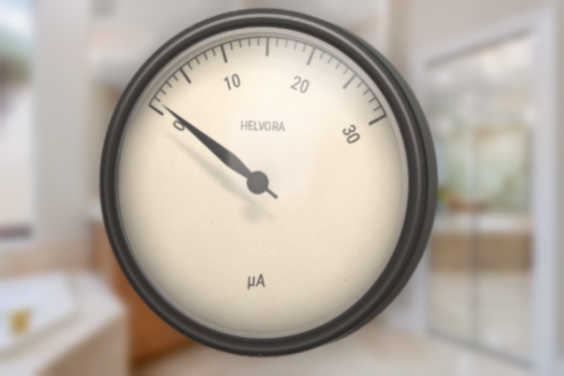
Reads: 1 µA
